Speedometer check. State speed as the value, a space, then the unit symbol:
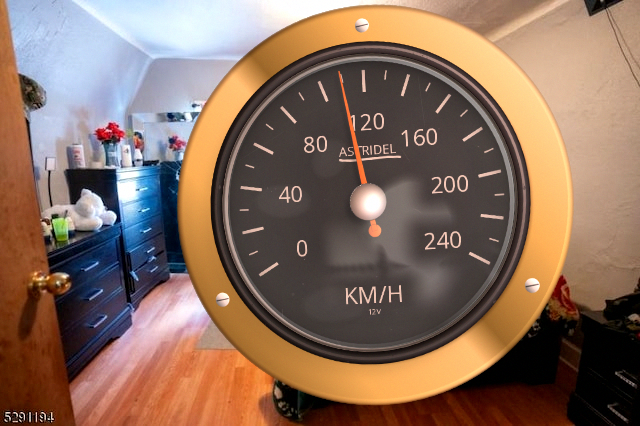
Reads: 110 km/h
